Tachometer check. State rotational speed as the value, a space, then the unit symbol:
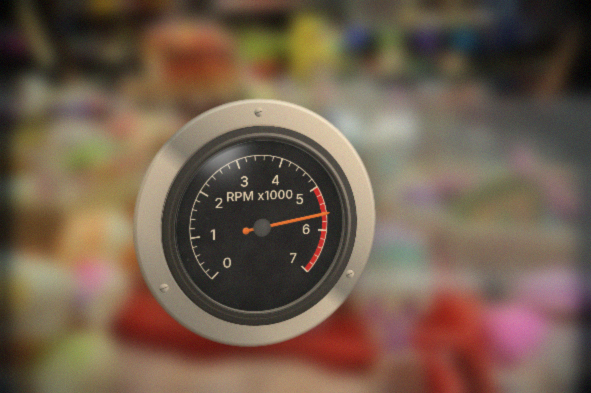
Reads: 5600 rpm
